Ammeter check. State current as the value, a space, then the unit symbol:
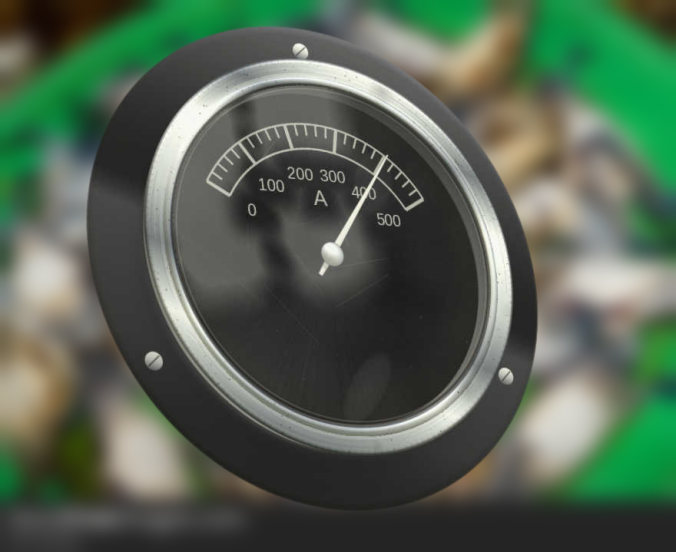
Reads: 400 A
